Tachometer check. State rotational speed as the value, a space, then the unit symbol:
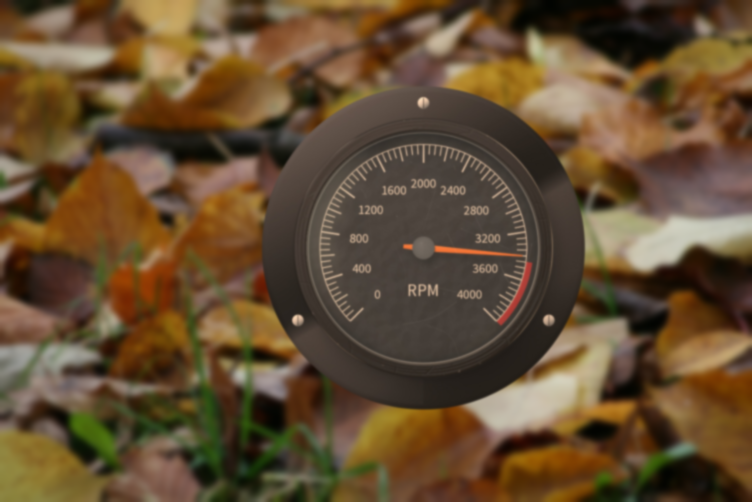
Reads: 3400 rpm
